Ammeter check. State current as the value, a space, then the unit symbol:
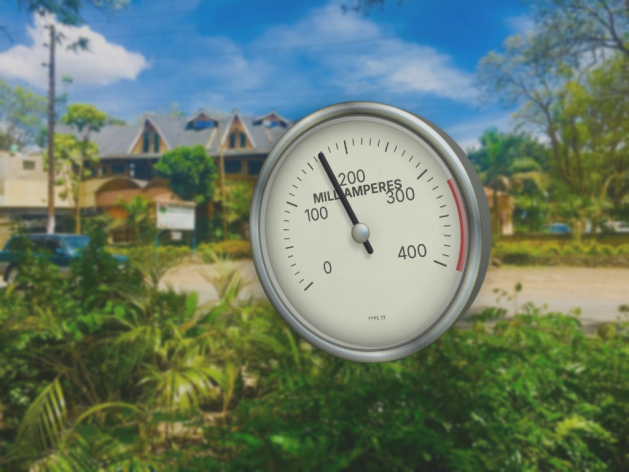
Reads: 170 mA
